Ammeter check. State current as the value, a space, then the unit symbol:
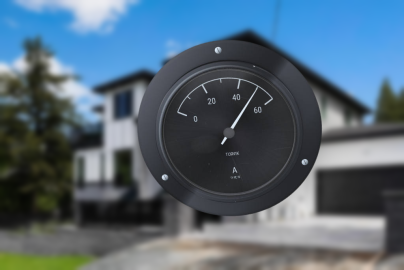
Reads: 50 A
